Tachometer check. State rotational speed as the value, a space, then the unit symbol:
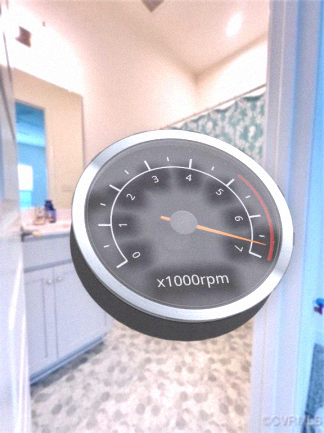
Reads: 6750 rpm
